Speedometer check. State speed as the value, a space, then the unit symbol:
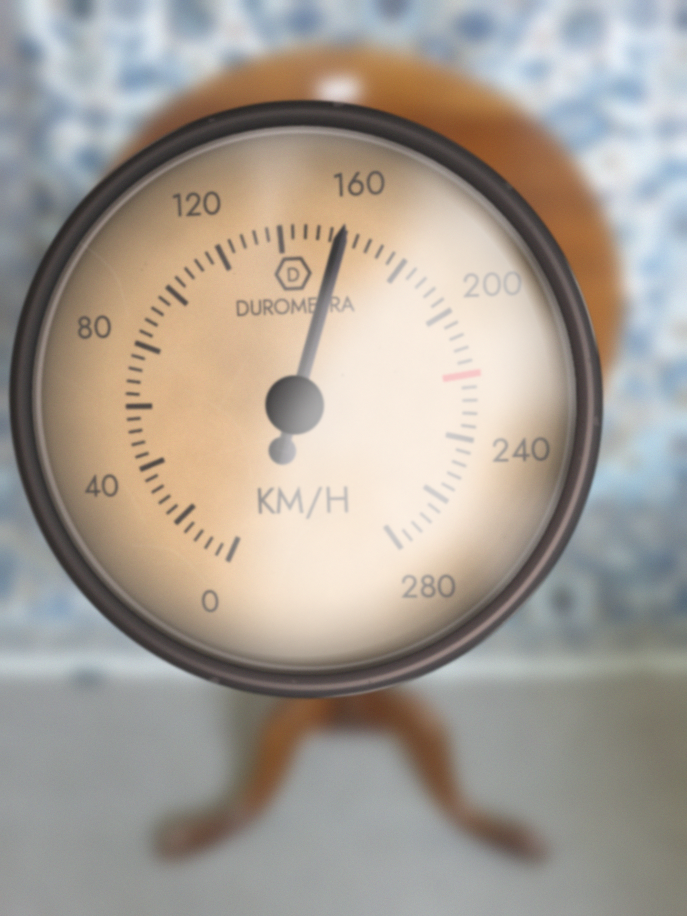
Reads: 160 km/h
